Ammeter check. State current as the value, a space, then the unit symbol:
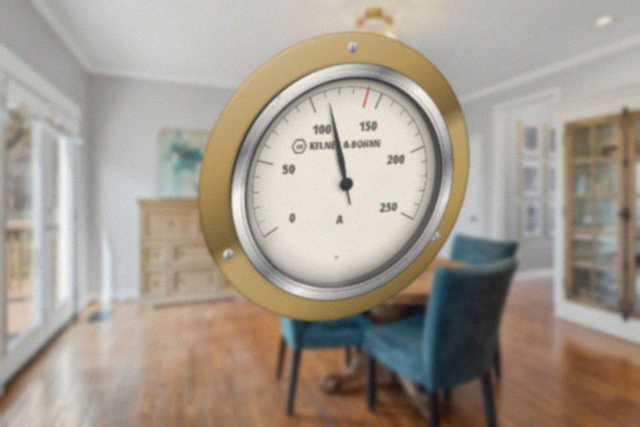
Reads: 110 A
